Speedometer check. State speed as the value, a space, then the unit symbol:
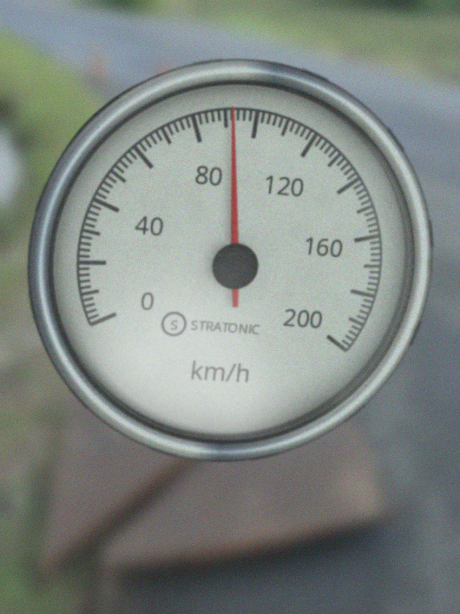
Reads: 92 km/h
